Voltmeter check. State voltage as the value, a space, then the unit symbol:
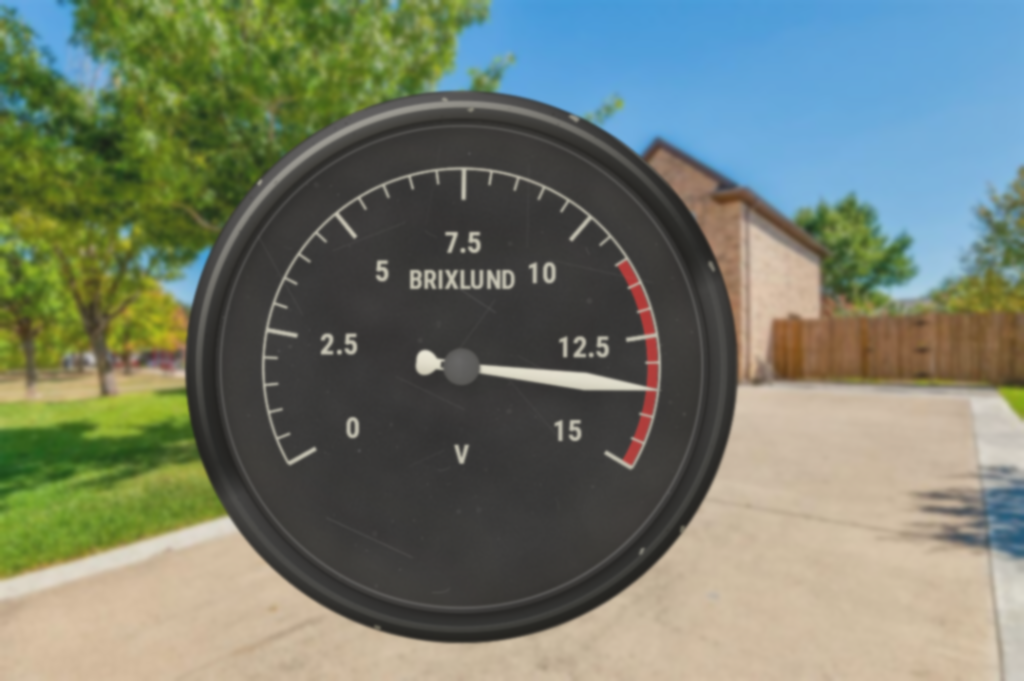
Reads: 13.5 V
